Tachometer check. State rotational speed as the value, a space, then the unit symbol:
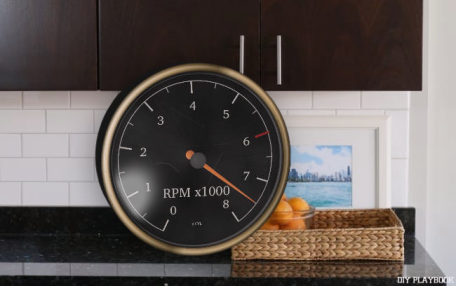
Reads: 7500 rpm
